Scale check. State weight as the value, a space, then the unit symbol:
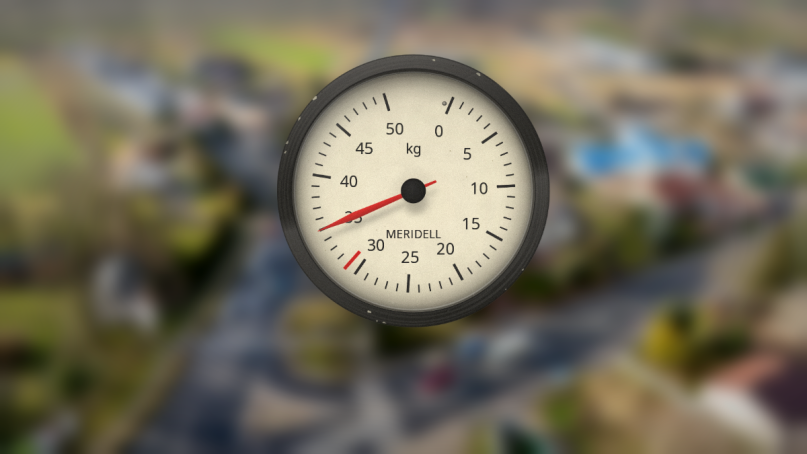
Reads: 35 kg
